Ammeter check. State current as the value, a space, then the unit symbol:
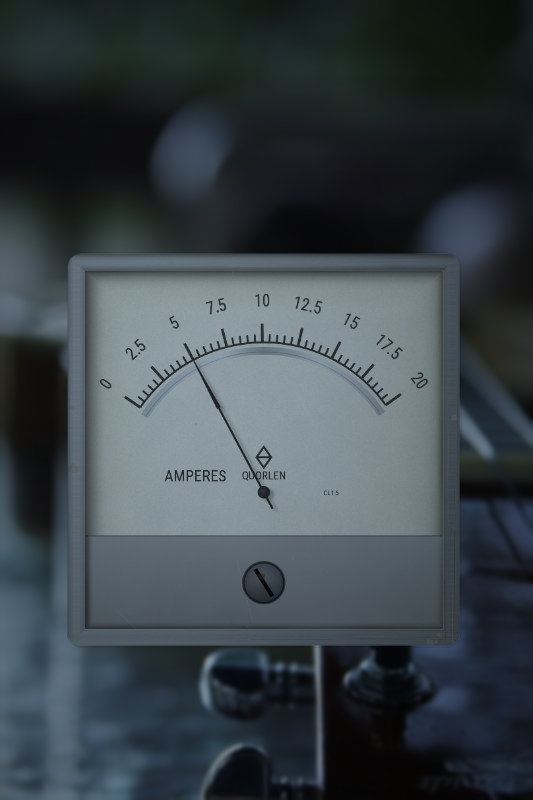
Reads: 5 A
